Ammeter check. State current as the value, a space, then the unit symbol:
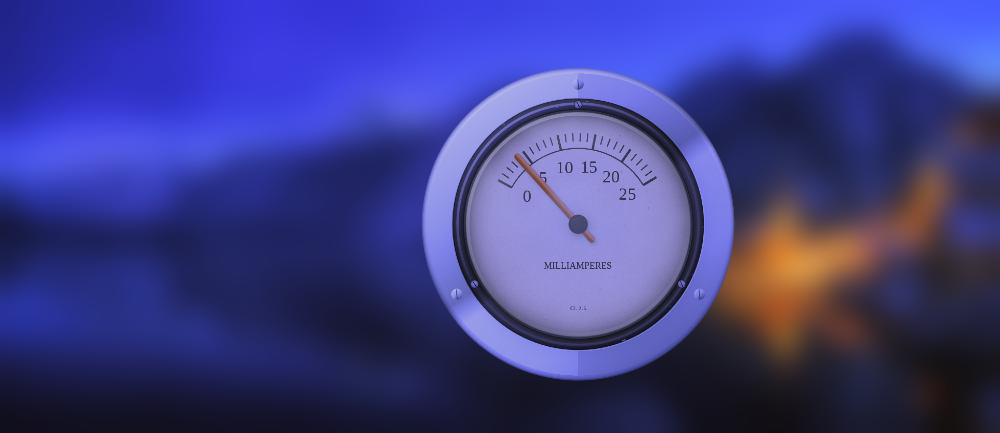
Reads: 4 mA
